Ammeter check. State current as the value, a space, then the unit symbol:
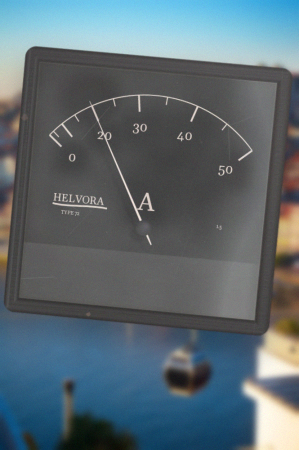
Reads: 20 A
